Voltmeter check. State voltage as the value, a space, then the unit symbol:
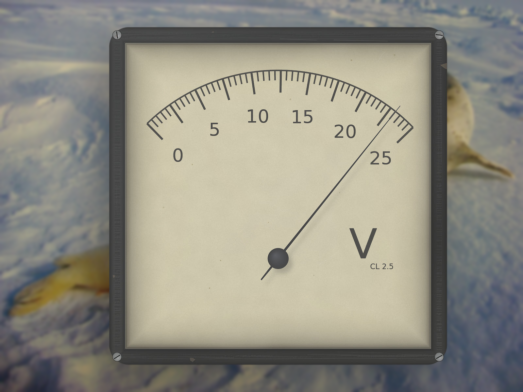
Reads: 23 V
